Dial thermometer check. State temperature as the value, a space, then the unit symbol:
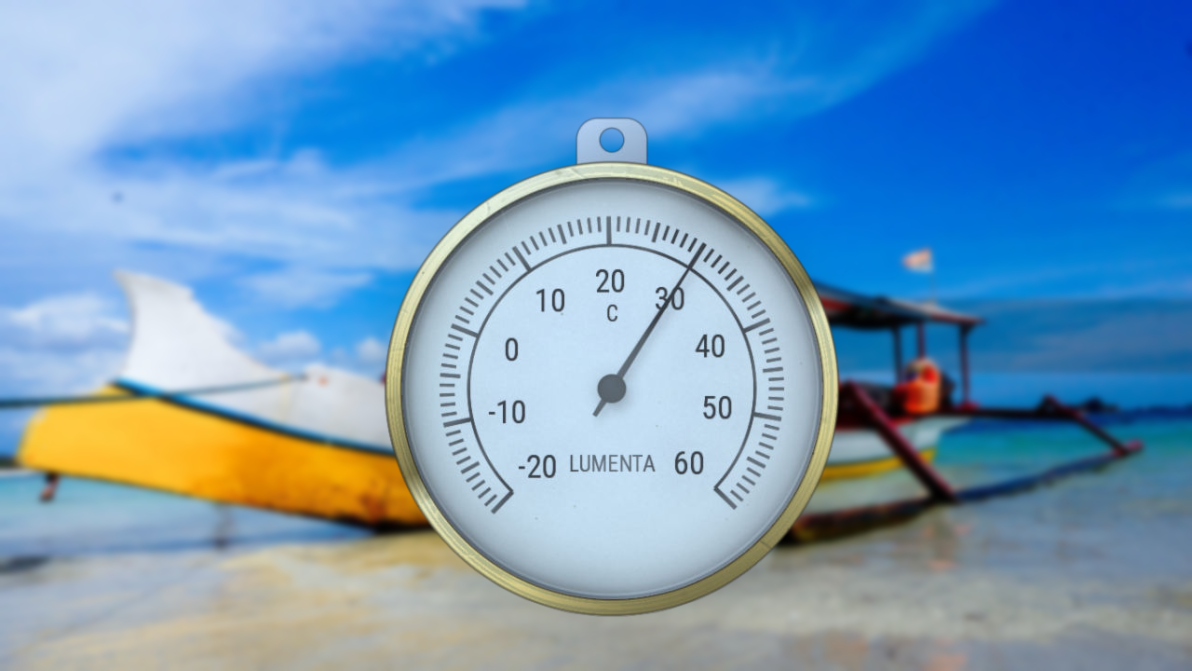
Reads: 30 °C
